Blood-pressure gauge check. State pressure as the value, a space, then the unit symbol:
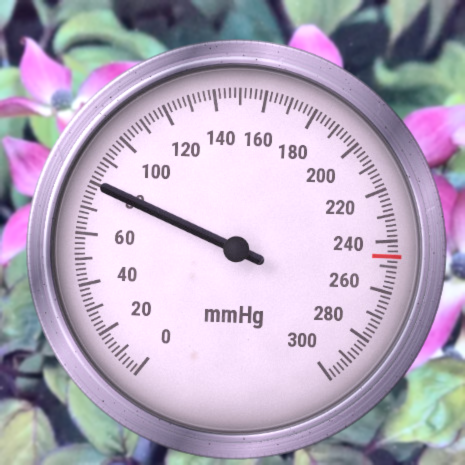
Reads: 80 mmHg
